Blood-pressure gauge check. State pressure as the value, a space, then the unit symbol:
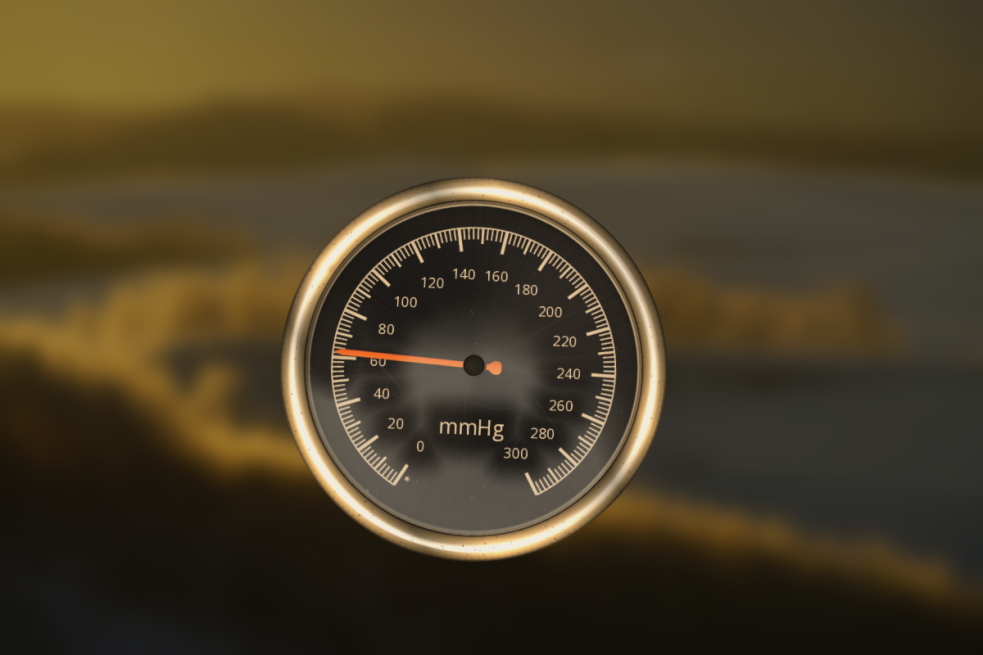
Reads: 62 mmHg
